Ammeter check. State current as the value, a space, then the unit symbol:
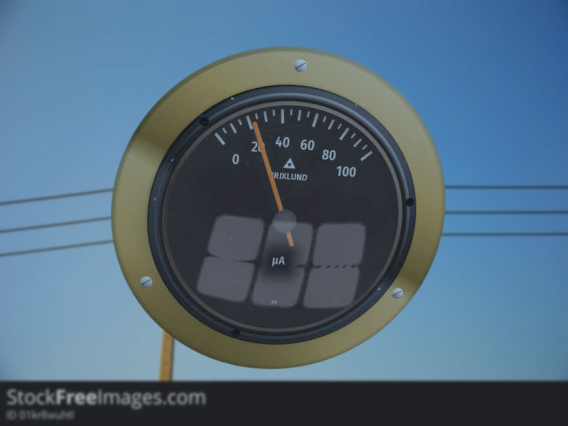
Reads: 22.5 µA
